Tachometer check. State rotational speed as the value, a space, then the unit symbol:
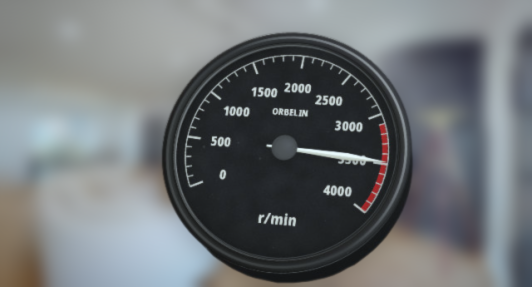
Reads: 3500 rpm
